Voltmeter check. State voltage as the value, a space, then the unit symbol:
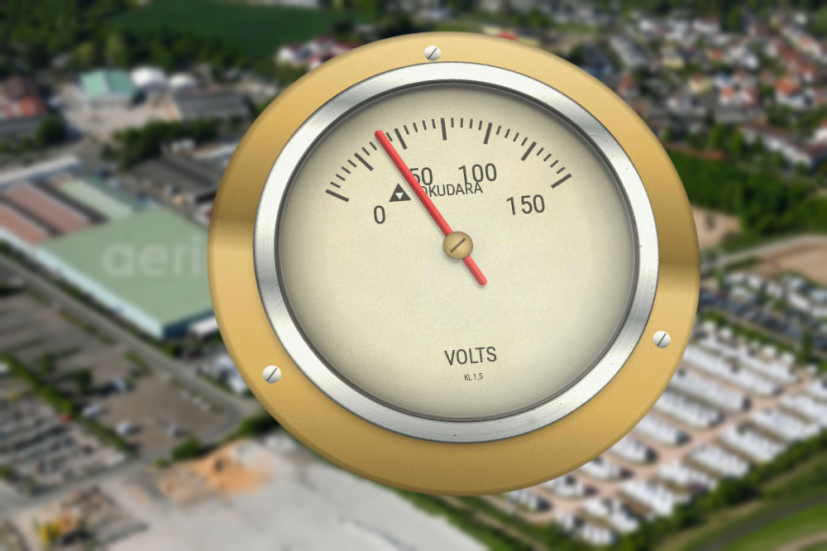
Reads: 40 V
